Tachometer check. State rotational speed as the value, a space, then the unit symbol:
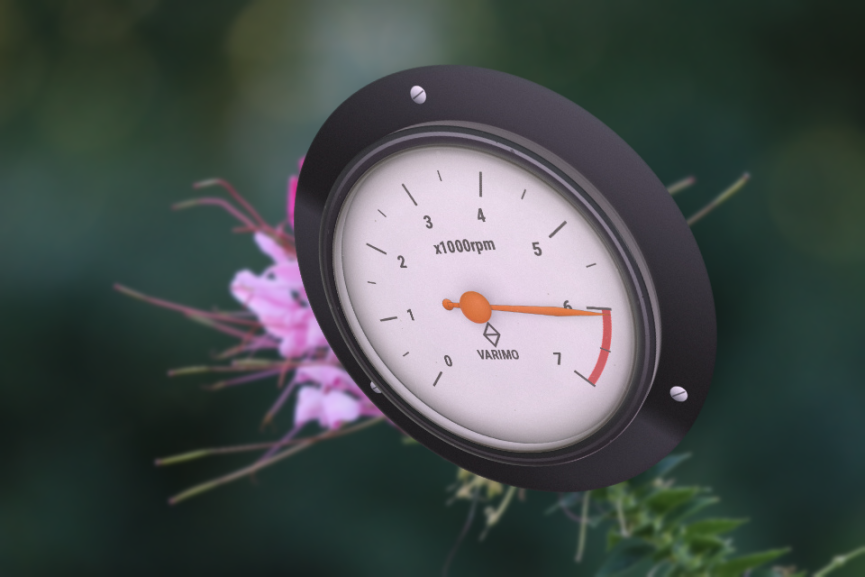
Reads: 6000 rpm
